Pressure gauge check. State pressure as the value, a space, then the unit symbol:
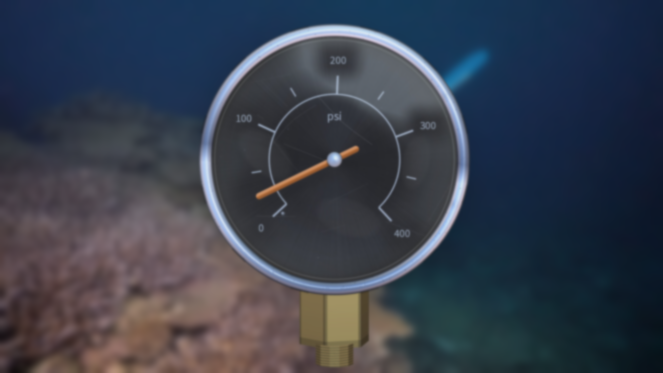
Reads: 25 psi
